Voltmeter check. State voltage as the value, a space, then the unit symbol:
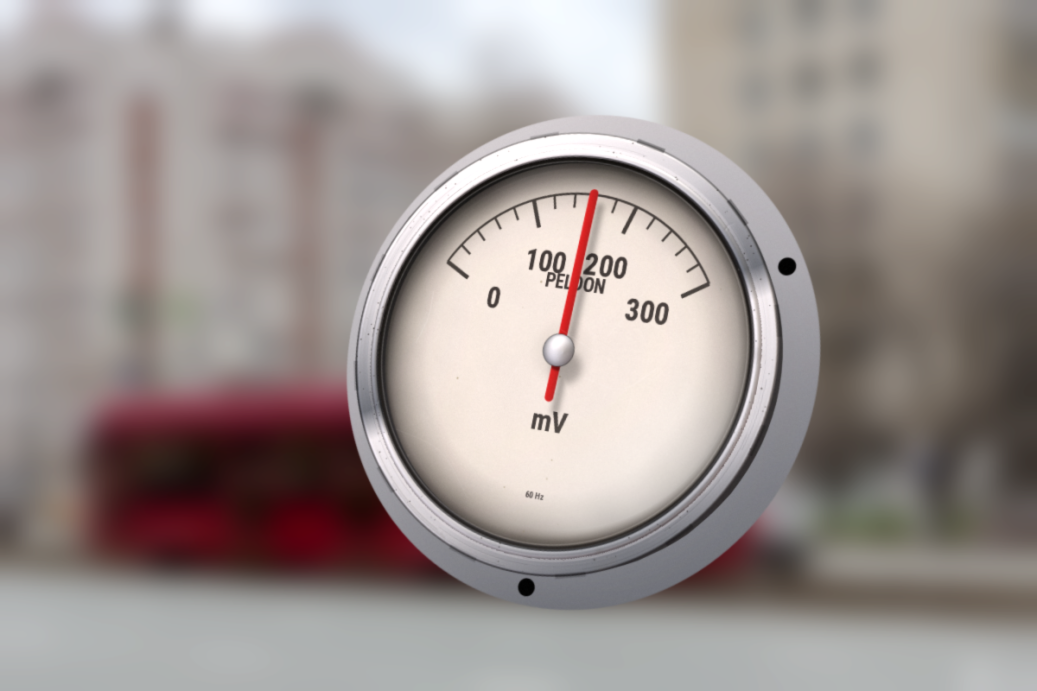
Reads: 160 mV
